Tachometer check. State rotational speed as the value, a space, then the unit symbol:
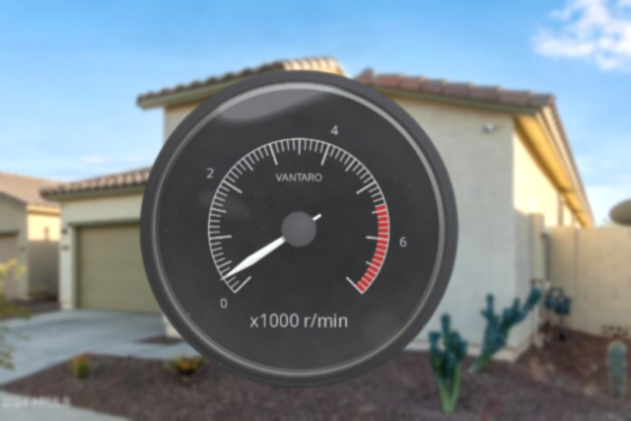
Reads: 300 rpm
